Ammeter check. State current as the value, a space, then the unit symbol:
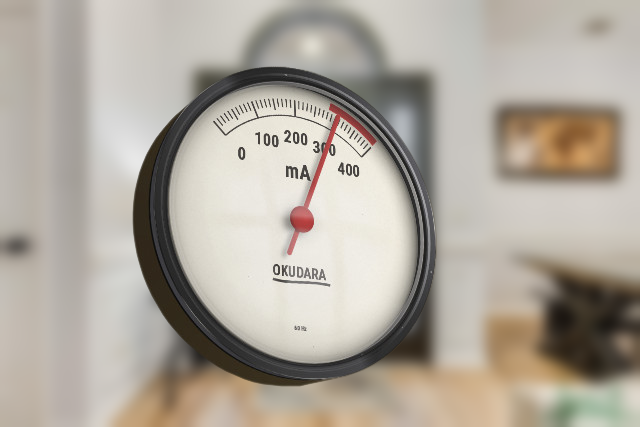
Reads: 300 mA
